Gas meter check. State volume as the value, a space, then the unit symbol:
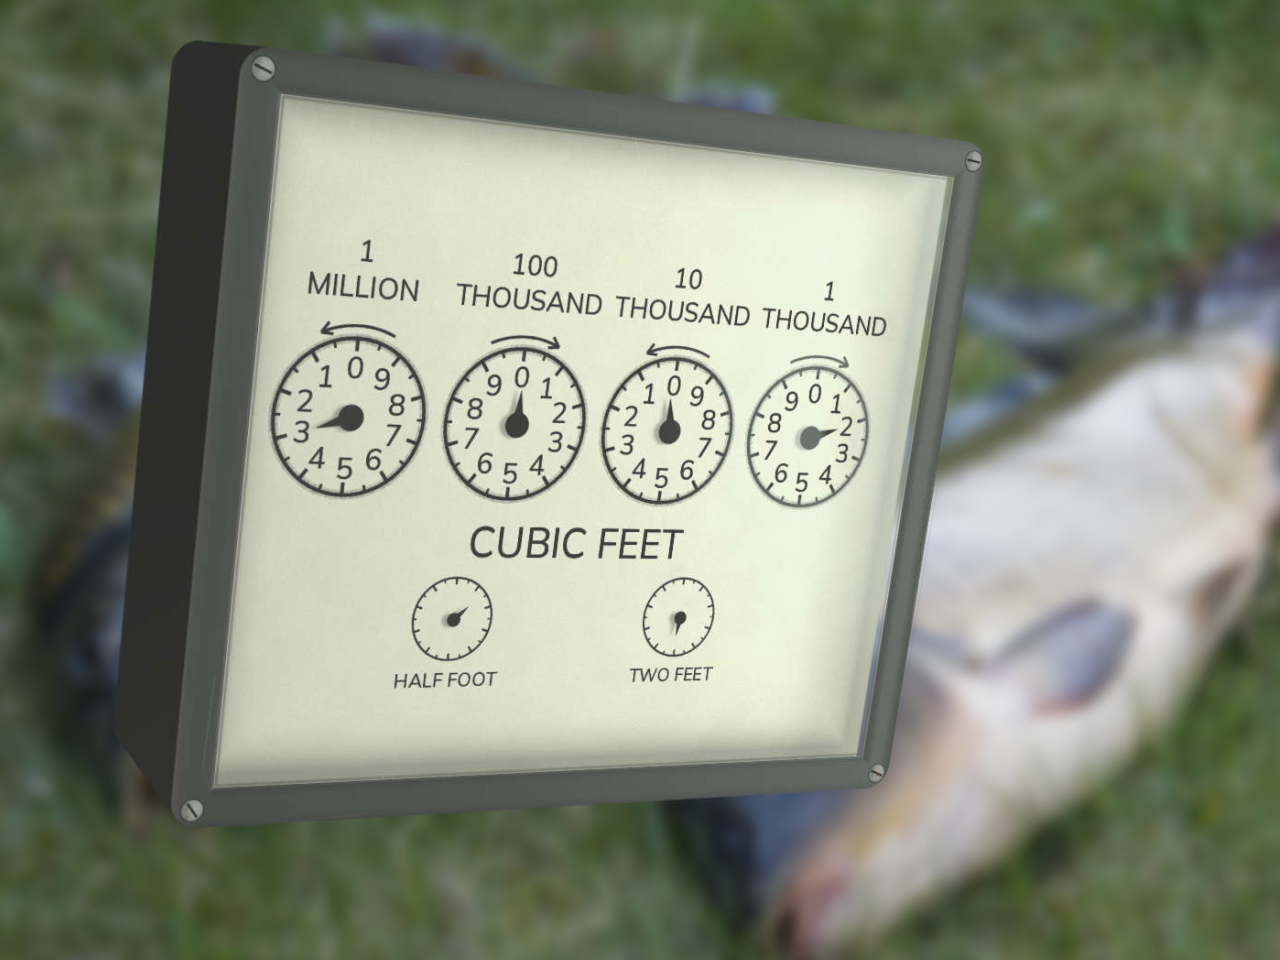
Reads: 300200 ft³
